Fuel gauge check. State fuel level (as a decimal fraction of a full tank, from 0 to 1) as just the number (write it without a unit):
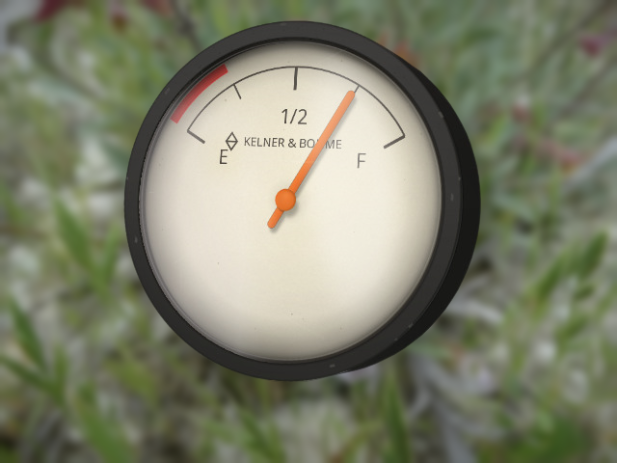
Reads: 0.75
